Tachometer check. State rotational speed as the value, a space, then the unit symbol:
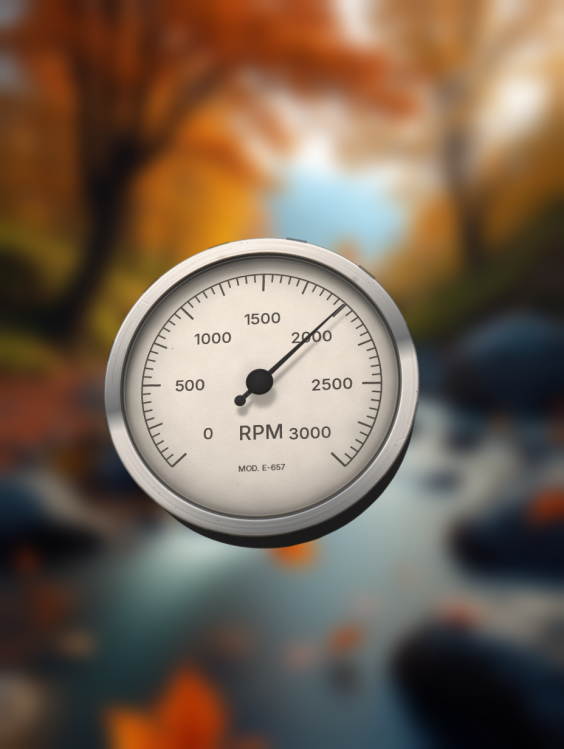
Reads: 2000 rpm
